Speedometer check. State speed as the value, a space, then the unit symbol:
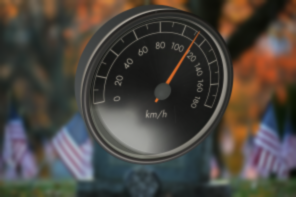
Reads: 110 km/h
